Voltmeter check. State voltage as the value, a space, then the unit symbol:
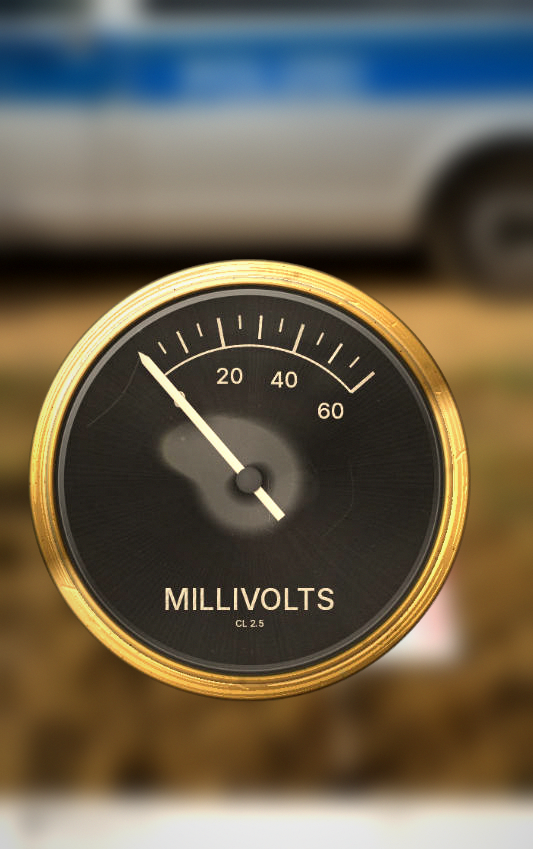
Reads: 0 mV
